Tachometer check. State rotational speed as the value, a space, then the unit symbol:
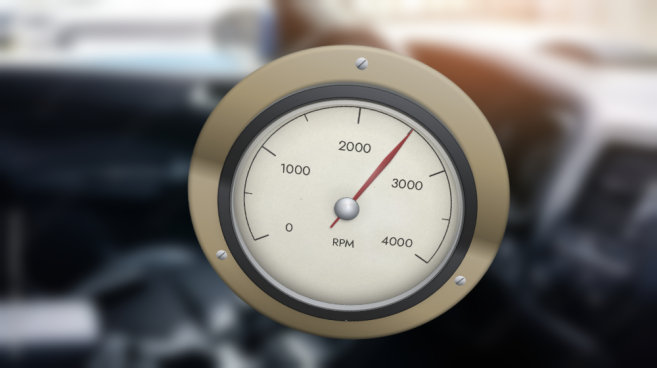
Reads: 2500 rpm
